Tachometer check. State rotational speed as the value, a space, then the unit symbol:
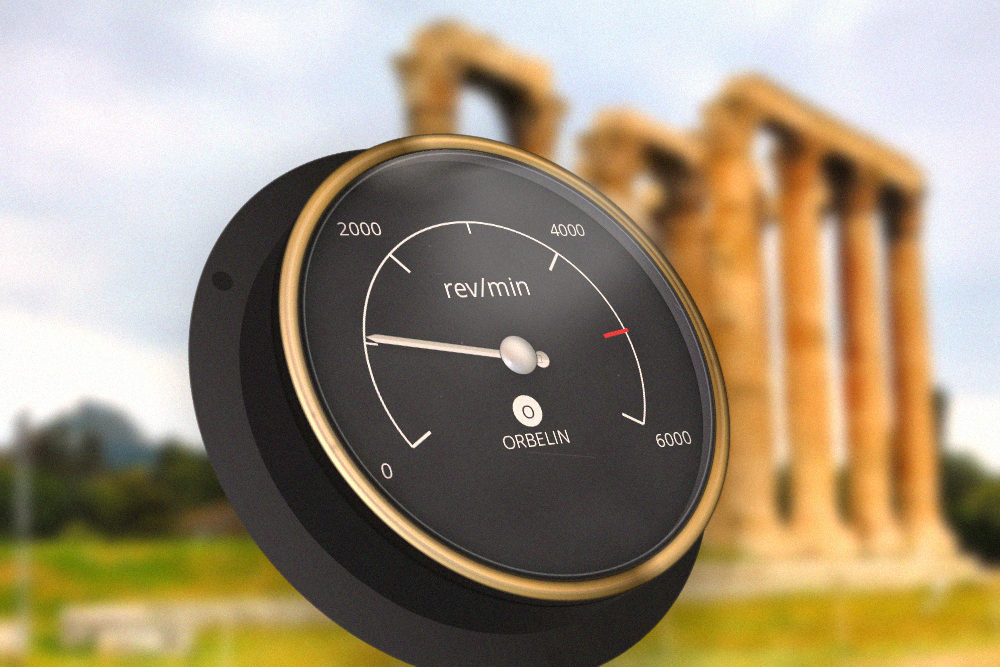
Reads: 1000 rpm
